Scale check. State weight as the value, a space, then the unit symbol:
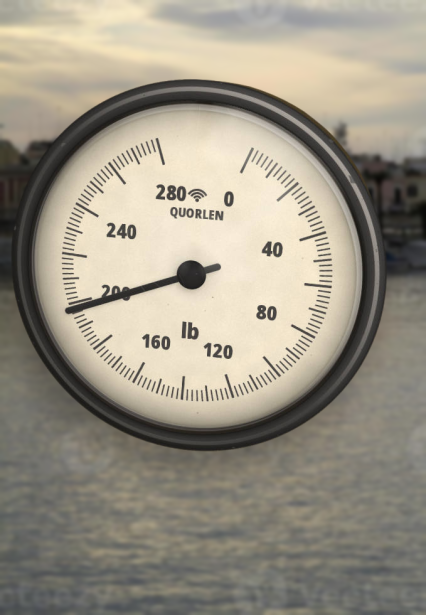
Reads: 198 lb
